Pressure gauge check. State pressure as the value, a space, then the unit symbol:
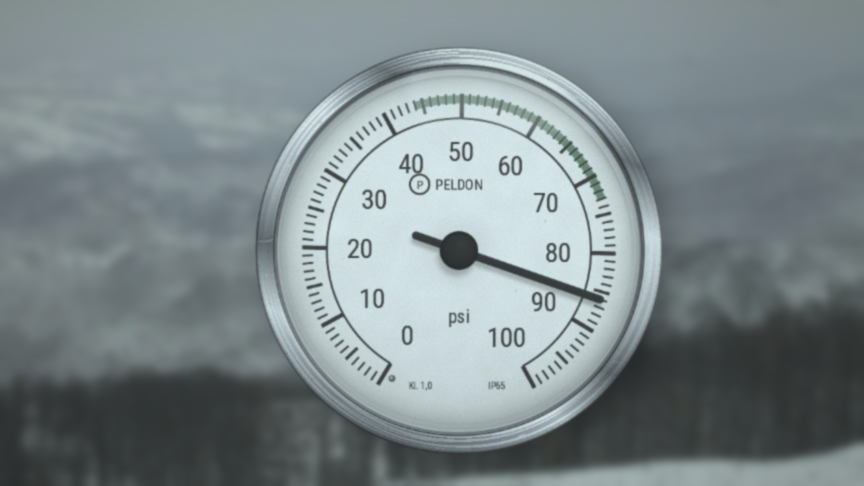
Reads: 86 psi
